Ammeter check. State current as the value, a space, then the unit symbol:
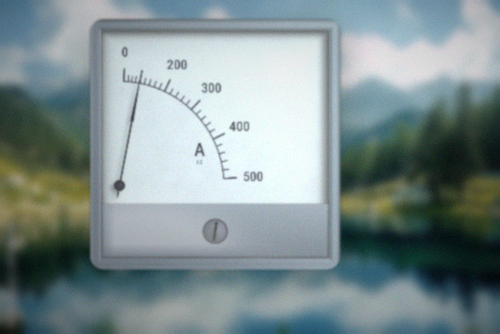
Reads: 100 A
